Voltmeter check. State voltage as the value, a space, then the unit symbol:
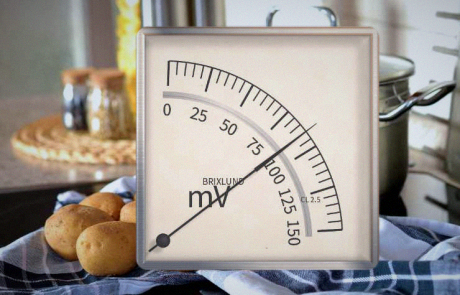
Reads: 90 mV
